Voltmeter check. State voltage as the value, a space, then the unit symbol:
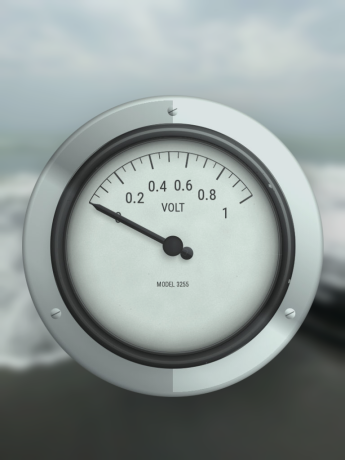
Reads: 0 V
